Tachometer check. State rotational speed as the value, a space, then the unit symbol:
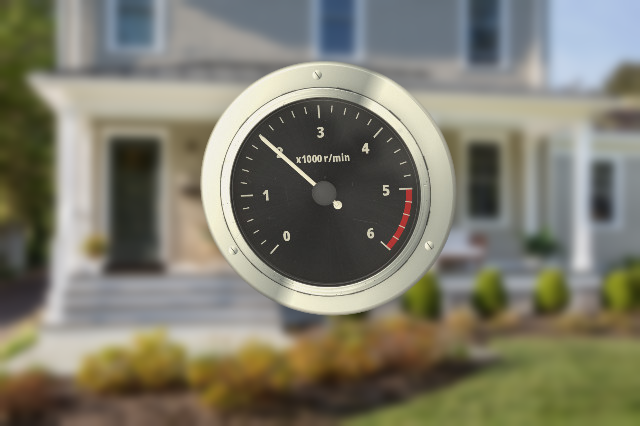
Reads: 2000 rpm
